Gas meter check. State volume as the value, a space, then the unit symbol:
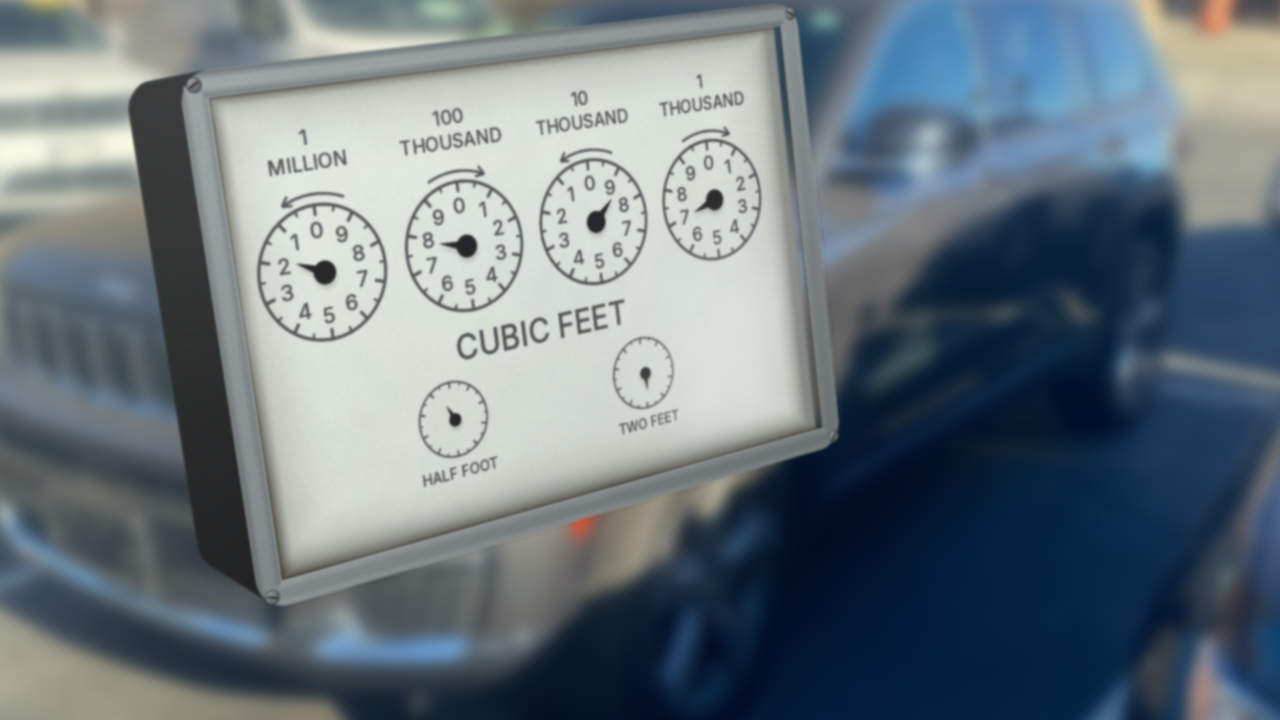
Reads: 178700 ft³
